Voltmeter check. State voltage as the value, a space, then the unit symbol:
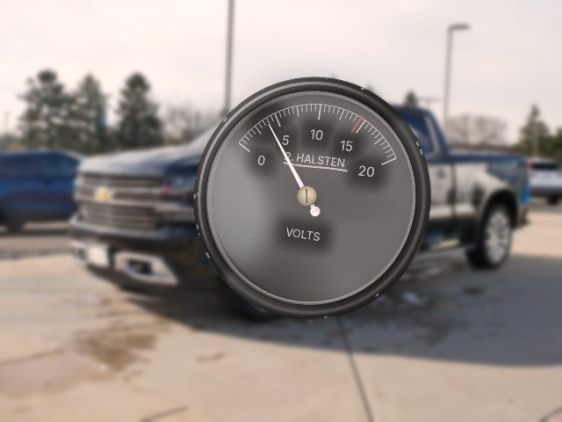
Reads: 4 V
